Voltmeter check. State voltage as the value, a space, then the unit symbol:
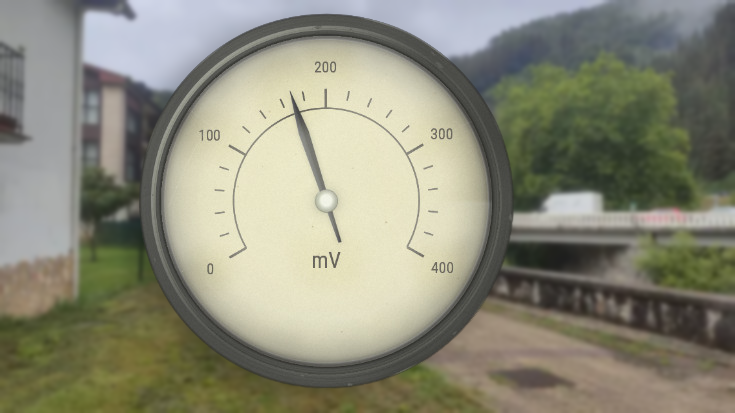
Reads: 170 mV
